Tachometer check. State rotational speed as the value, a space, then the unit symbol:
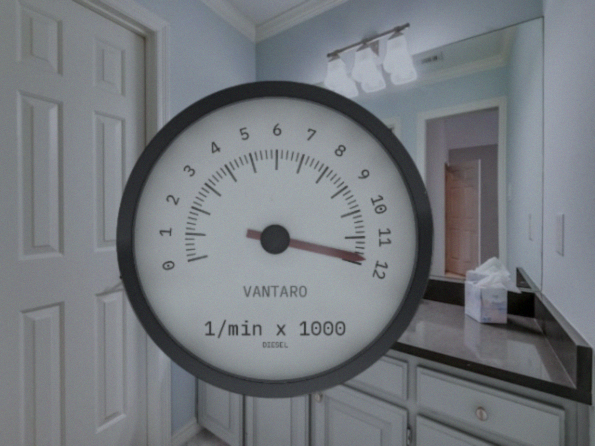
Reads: 11800 rpm
